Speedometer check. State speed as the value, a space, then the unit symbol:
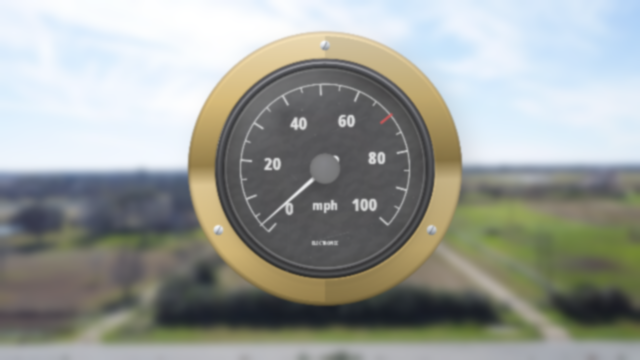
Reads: 2.5 mph
